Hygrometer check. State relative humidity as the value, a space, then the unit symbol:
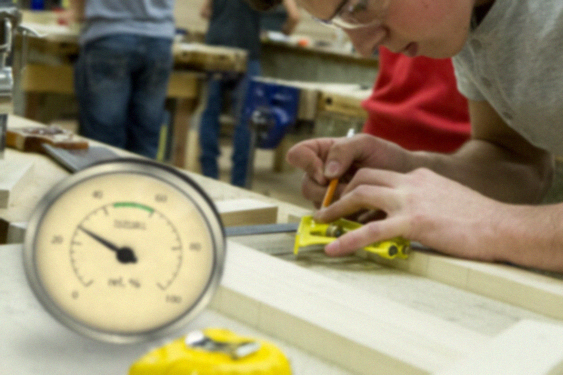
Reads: 28 %
